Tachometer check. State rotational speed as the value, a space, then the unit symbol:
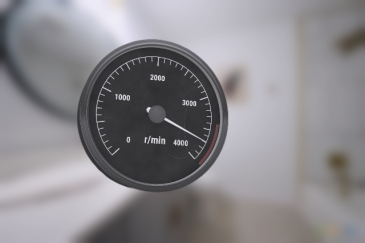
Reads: 3700 rpm
